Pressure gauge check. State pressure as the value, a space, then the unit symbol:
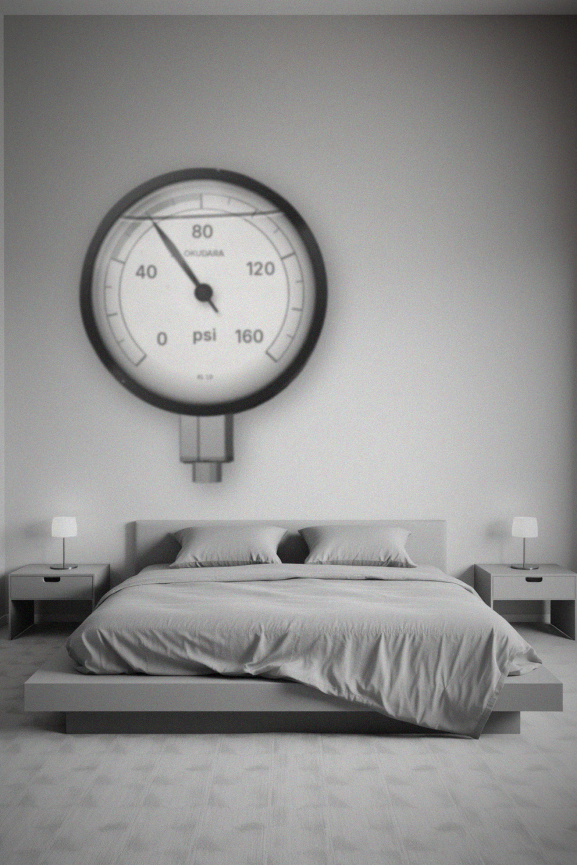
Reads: 60 psi
